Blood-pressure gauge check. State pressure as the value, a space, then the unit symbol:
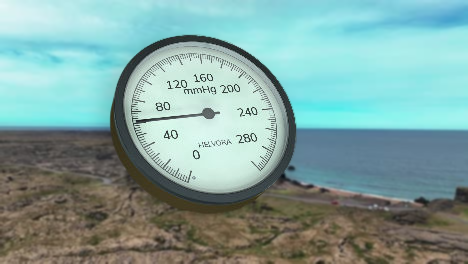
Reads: 60 mmHg
